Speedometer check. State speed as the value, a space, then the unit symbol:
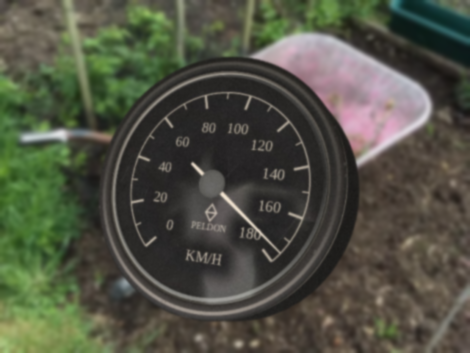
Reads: 175 km/h
